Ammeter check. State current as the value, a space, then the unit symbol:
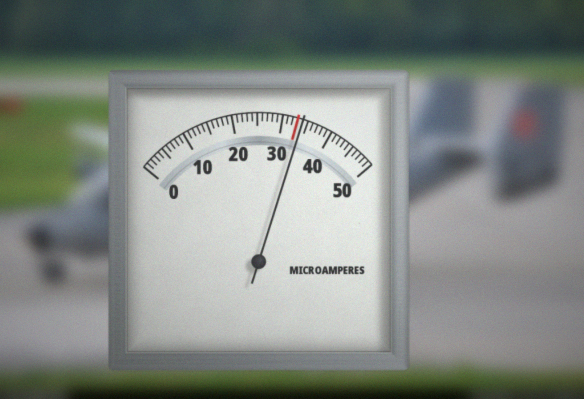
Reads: 34 µA
